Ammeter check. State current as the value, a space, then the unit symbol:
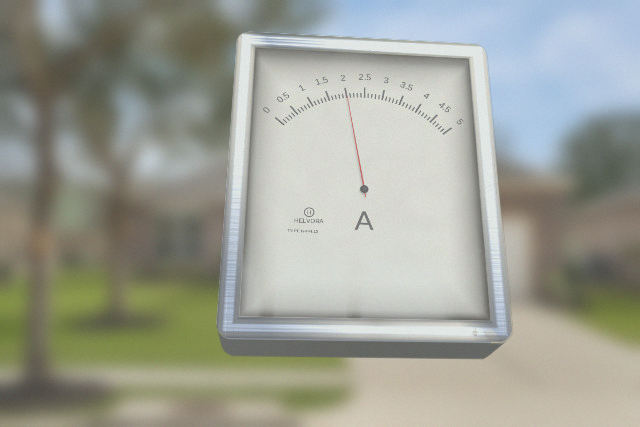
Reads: 2 A
